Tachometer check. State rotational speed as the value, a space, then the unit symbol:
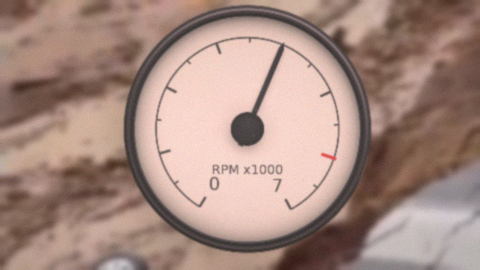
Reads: 4000 rpm
